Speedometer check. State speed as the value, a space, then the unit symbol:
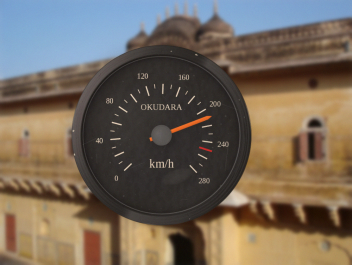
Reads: 210 km/h
